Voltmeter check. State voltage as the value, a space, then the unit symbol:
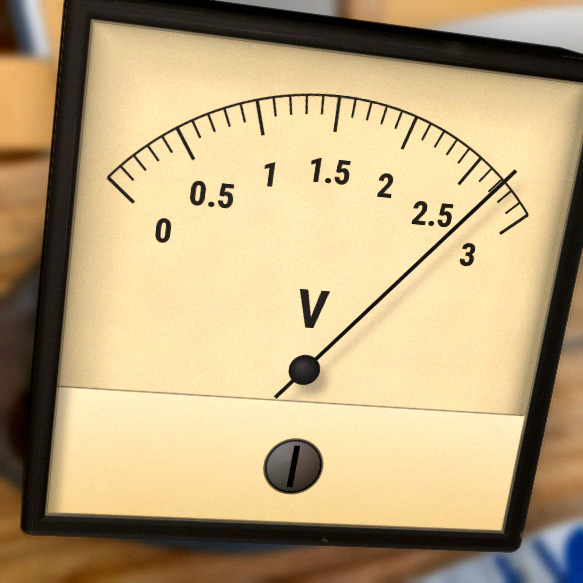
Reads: 2.7 V
